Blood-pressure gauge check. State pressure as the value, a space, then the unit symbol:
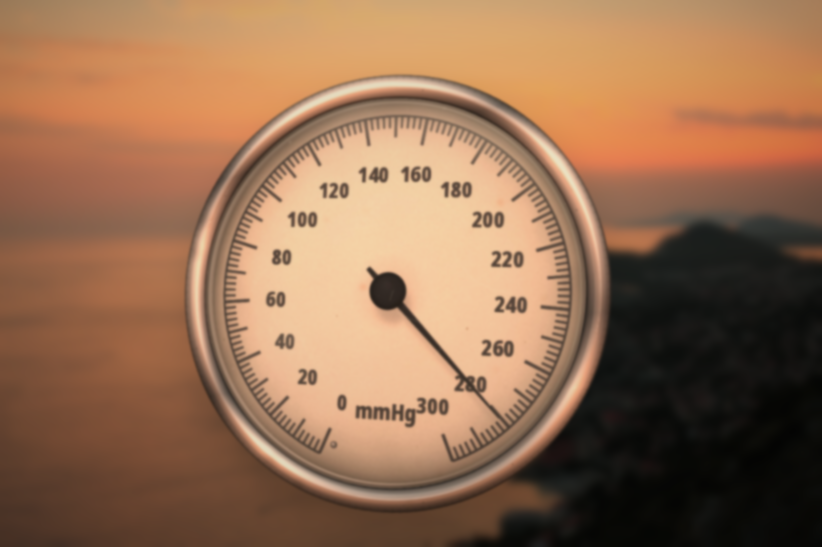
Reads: 280 mmHg
